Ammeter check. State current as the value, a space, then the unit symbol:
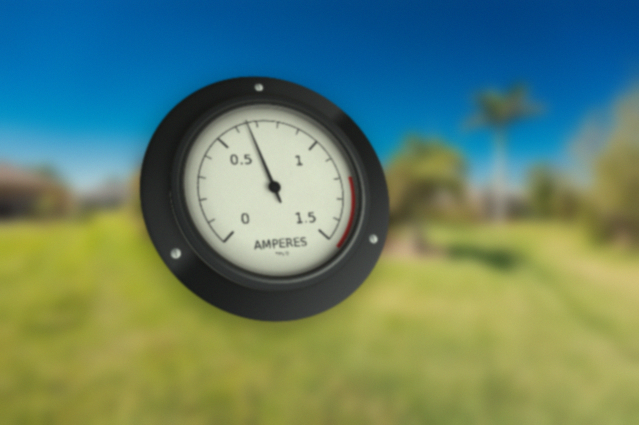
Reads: 0.65 A
